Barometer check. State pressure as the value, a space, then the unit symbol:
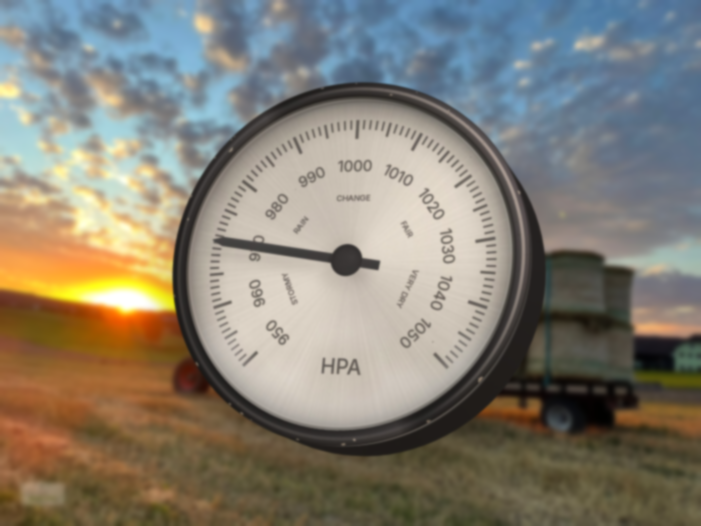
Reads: 970 hPa
